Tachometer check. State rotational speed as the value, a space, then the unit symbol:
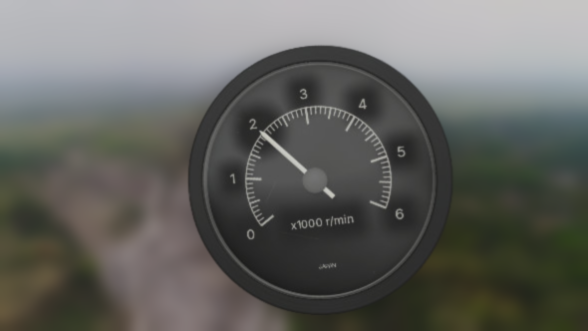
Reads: 2000 rpm
